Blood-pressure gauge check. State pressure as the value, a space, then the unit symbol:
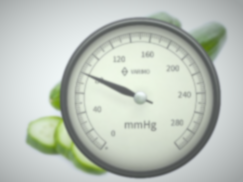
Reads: 80 mmHg
